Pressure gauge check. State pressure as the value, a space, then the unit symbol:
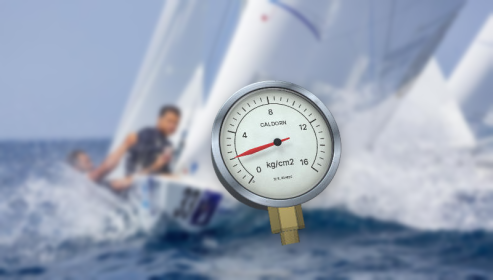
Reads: 2 kg/cm²
